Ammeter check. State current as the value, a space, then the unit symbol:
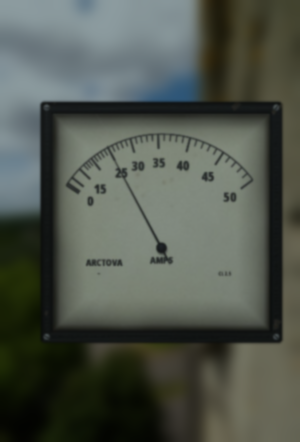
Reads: 25 A
